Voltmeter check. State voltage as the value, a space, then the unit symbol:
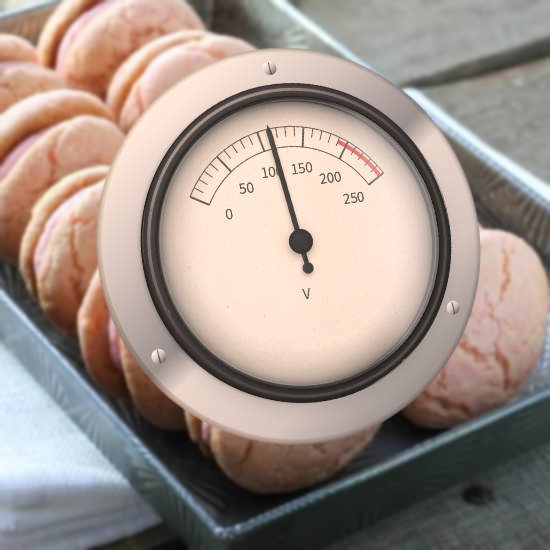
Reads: 110 V
